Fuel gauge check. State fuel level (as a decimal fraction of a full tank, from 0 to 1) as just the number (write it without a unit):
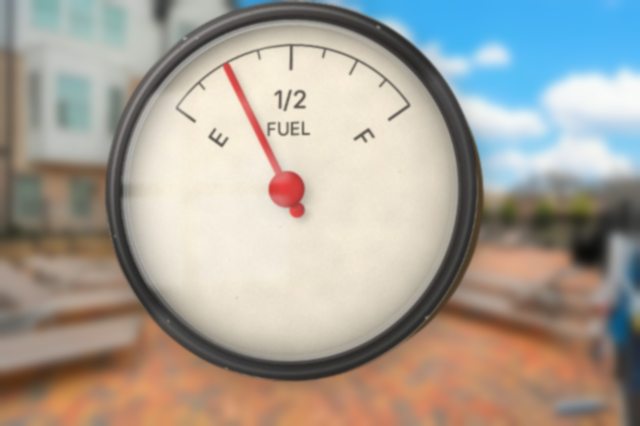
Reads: 0.25
